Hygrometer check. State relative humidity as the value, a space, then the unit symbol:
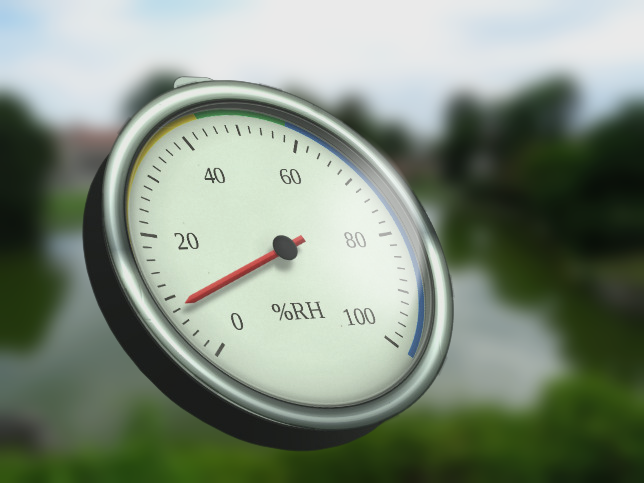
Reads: 8 %
